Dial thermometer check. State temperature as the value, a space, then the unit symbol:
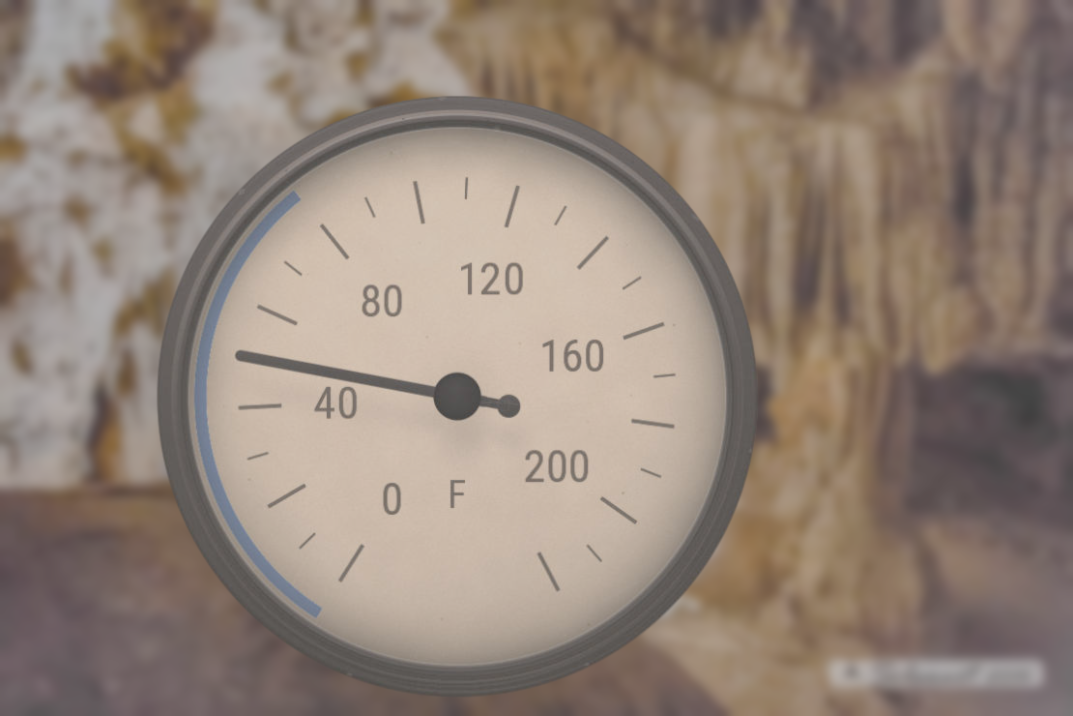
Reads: 50 °F
